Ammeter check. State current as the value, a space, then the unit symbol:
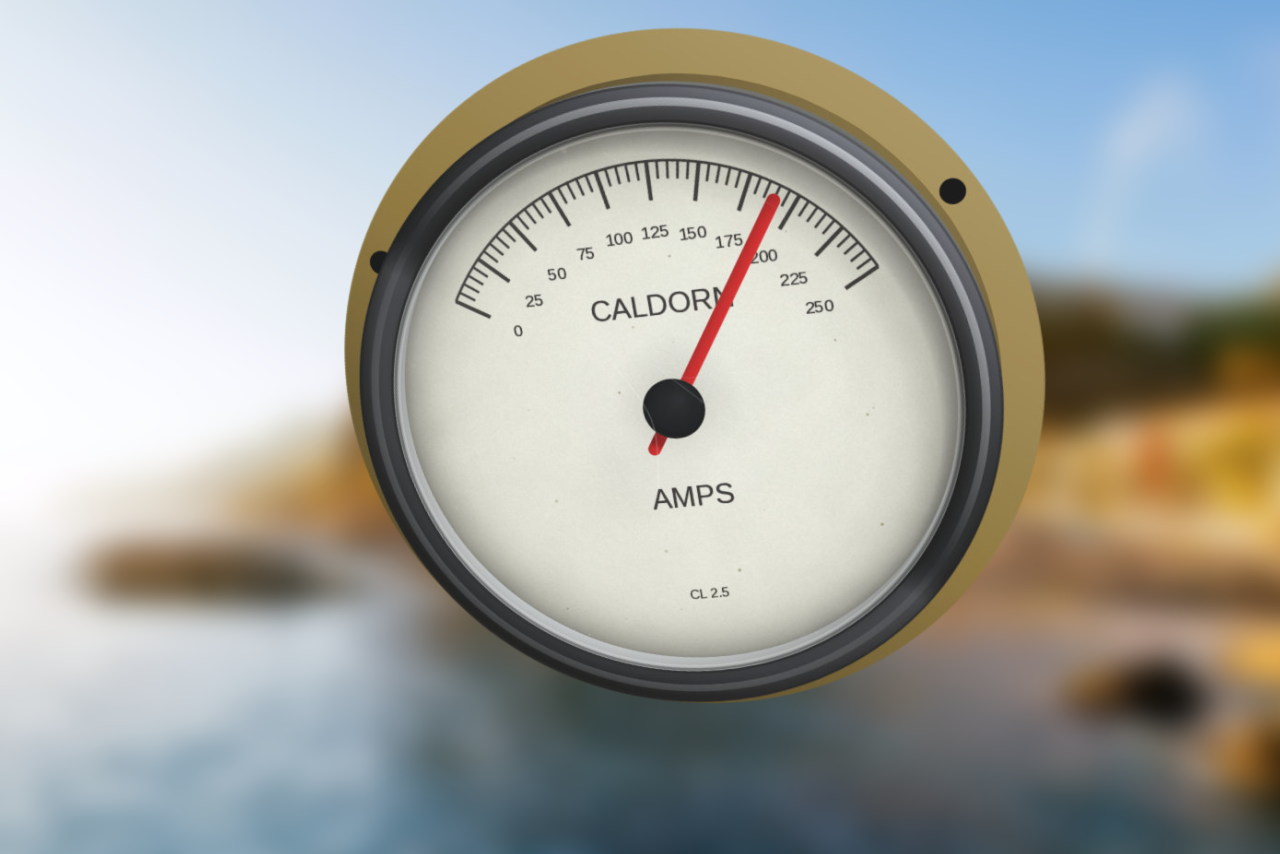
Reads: 190 A
